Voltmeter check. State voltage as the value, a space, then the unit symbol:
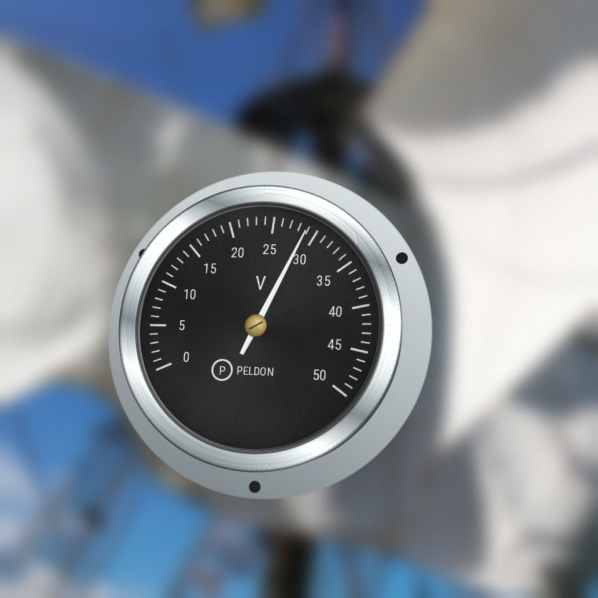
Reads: 29 V
